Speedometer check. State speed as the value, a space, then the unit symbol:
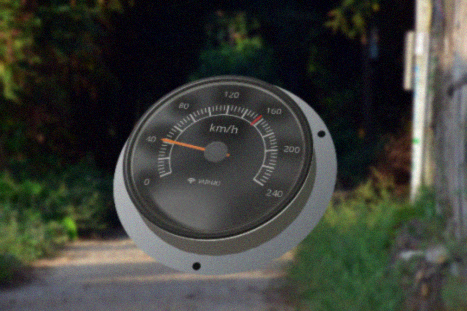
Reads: 40 km/h
